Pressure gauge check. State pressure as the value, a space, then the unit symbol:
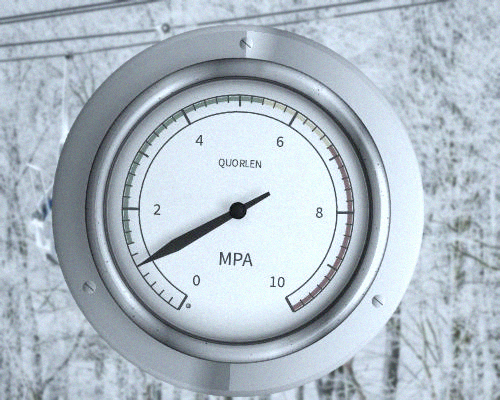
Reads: 1 MPa
